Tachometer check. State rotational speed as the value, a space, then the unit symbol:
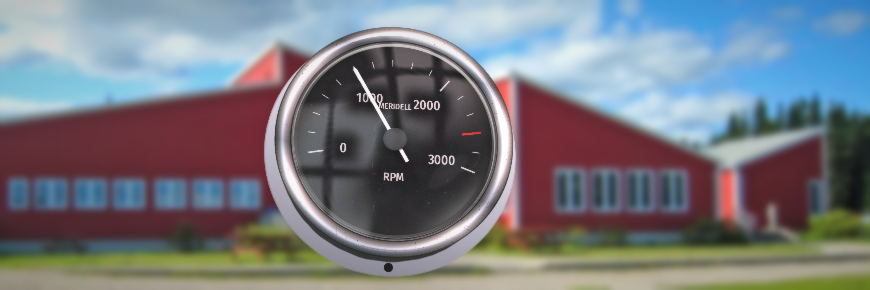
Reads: 1000 rpm
